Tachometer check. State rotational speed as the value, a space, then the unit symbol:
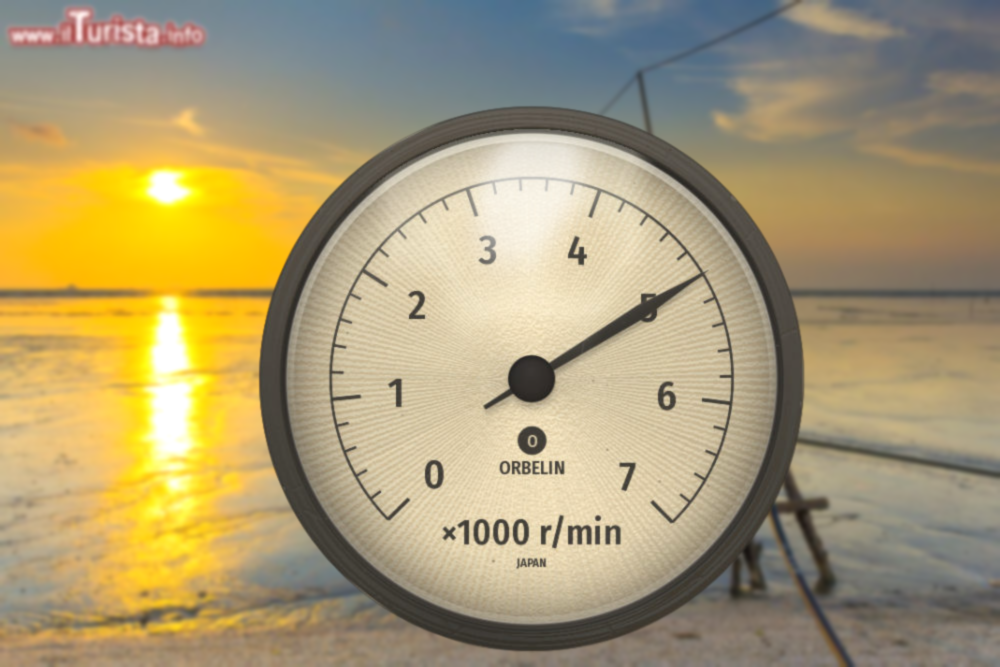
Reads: 5000 rpm
